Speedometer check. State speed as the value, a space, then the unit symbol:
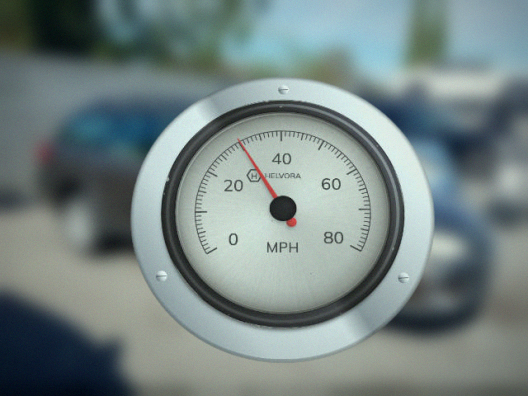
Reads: 30 mph
